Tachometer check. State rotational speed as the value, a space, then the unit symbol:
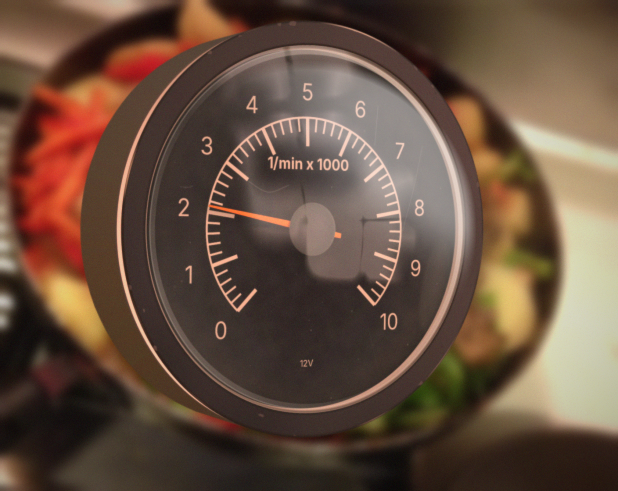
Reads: 2100 rpm
